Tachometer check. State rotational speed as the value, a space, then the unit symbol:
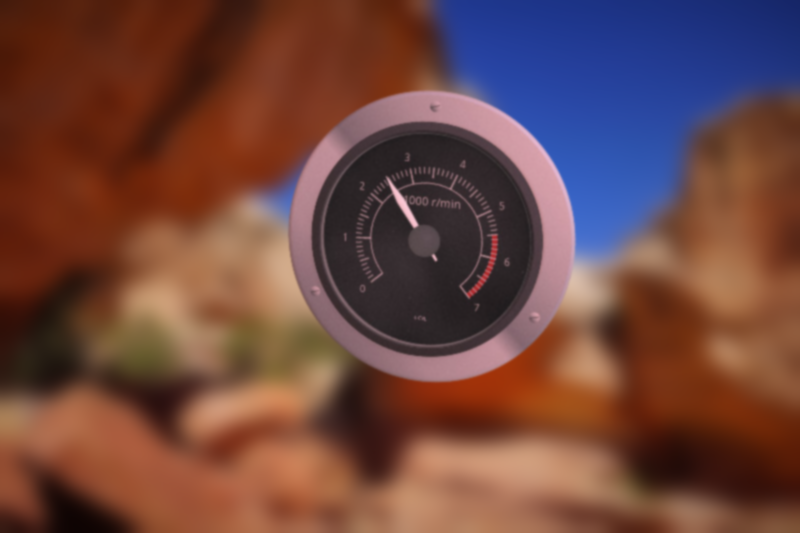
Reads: 2500 rpm
